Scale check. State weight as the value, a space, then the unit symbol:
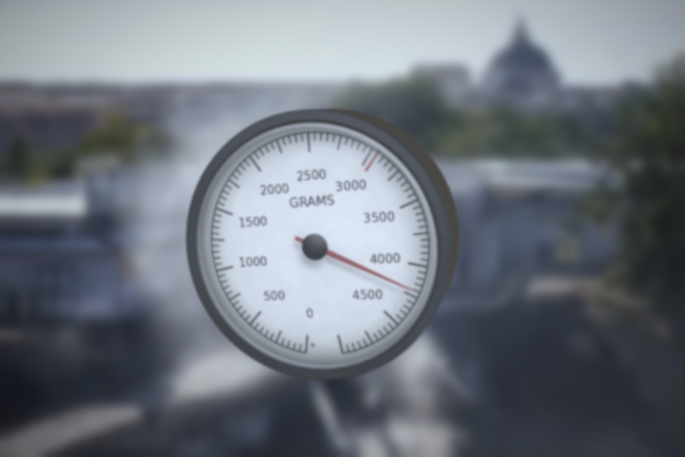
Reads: 4200 g
